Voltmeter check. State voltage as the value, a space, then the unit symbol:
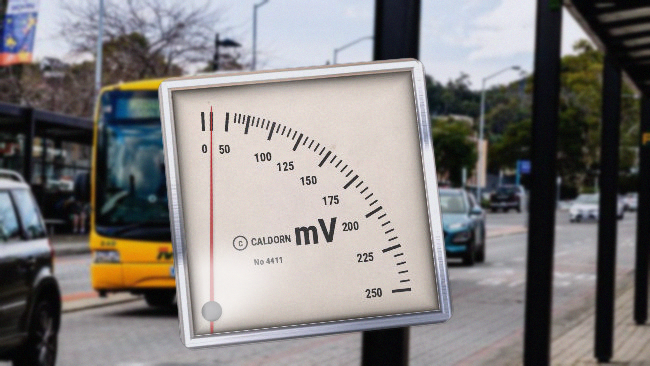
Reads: 25 mV
